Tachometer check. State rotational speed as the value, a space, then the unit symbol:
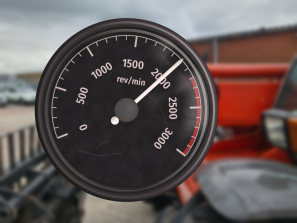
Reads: 2000 rpm
